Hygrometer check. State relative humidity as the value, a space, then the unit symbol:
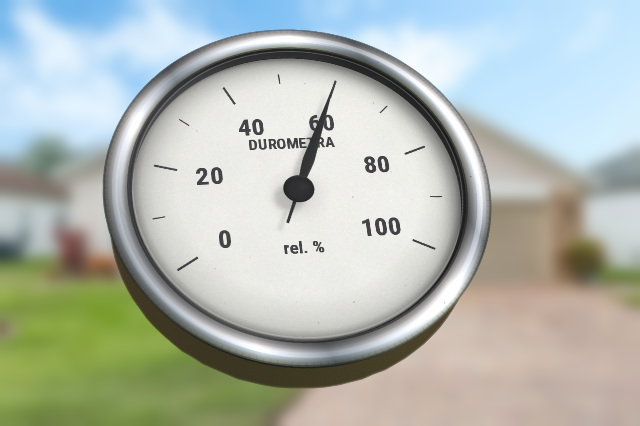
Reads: 60 %
